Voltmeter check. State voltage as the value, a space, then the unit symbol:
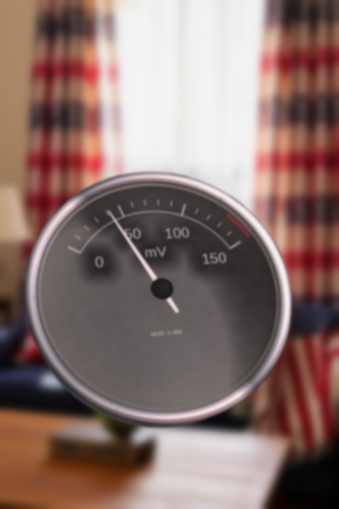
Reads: 40 mV
